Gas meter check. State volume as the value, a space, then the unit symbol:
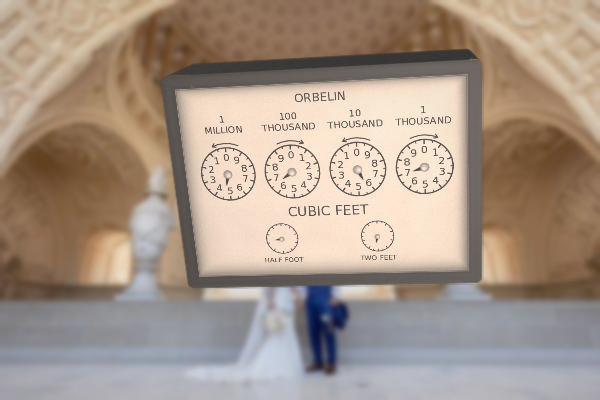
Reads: 465700 ft³
